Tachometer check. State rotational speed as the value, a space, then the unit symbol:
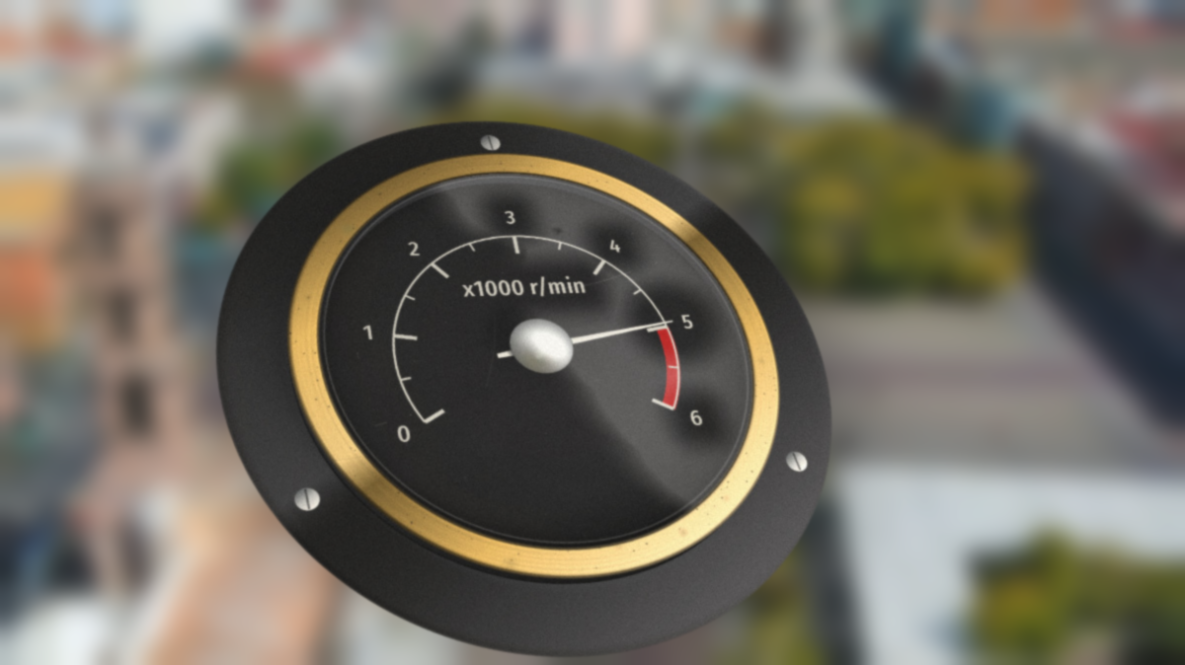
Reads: 5000 rpm
